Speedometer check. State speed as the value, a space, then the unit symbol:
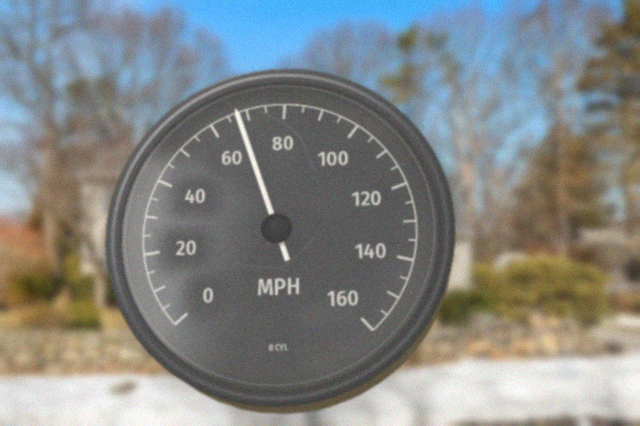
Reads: 67.5 mph
